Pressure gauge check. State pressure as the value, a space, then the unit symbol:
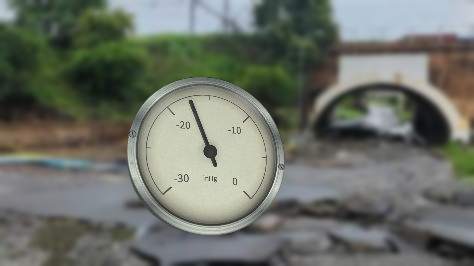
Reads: -17.5 inHg
